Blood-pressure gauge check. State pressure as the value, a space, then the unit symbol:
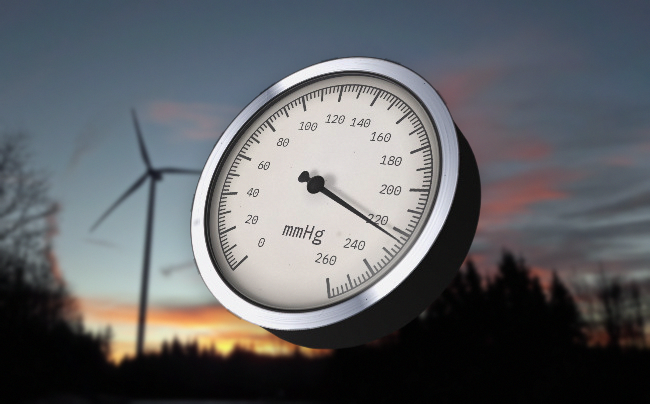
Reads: 224 mmHg
